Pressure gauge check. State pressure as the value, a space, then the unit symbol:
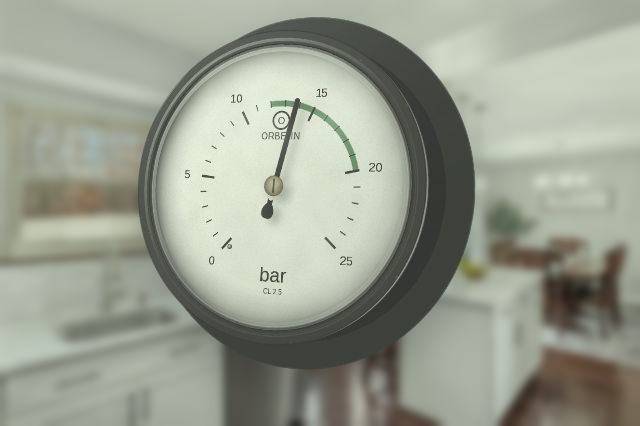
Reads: 14 bar
